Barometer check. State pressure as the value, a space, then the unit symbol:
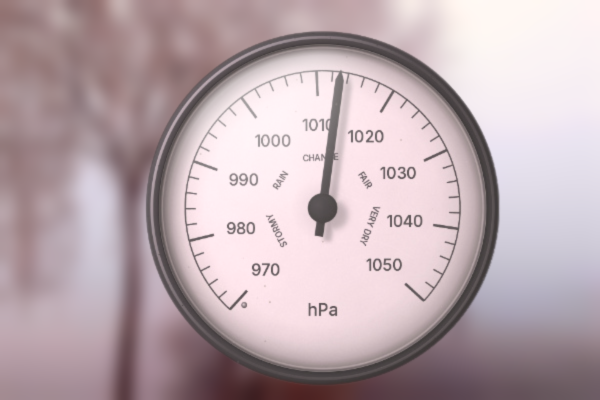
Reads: 1013 hPa
